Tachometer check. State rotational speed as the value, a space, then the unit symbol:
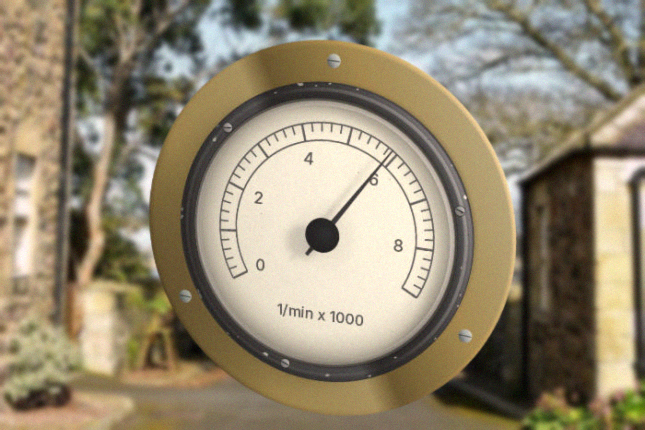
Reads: 5900 rpm
